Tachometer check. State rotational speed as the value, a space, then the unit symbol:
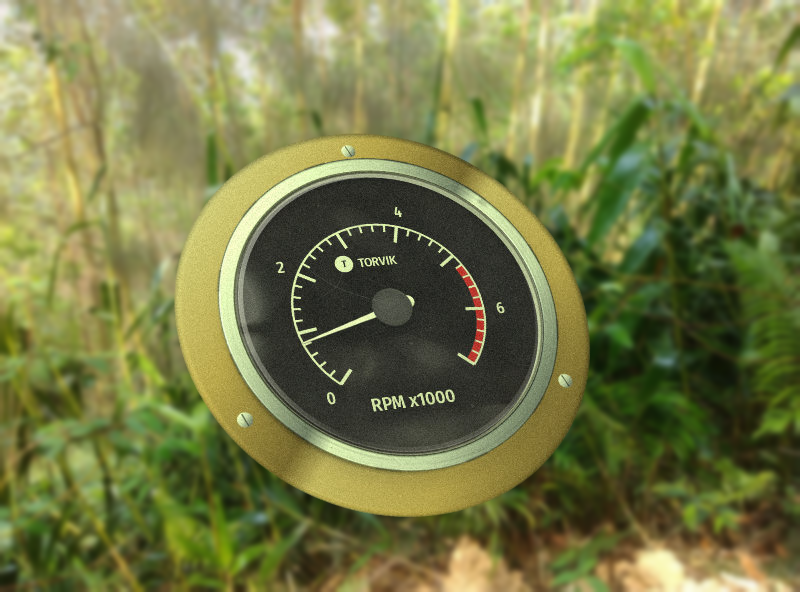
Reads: 800 rpm
